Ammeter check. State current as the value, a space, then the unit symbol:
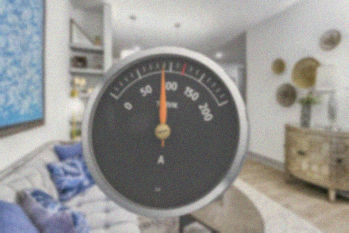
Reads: 90 A
